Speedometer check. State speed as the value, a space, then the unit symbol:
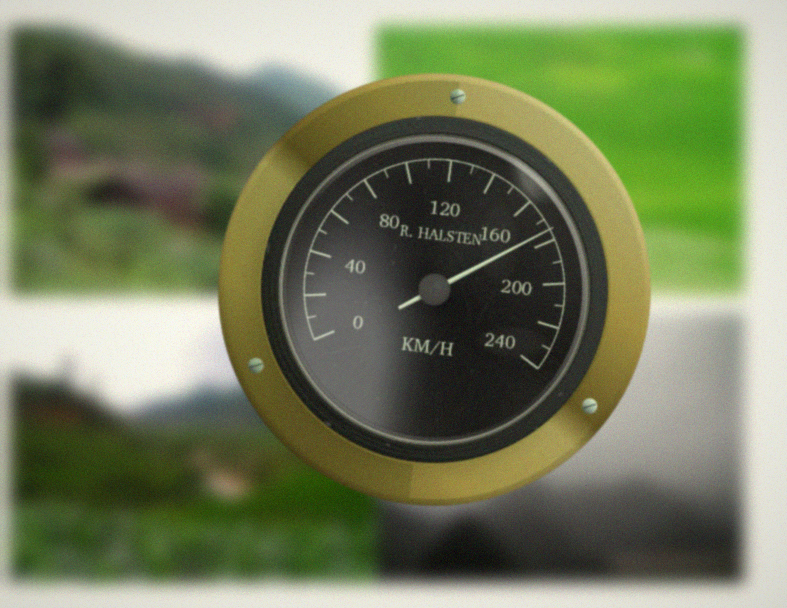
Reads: 175 km/h
